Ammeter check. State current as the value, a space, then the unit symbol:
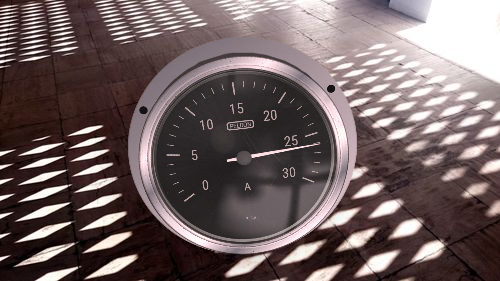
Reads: 26 A
